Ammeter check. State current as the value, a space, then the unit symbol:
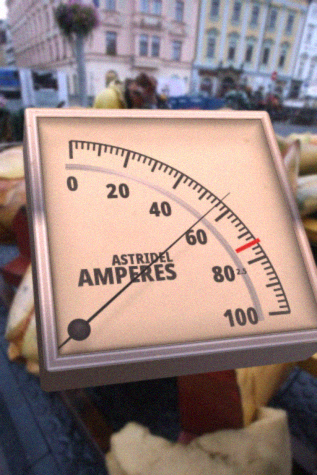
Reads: 56 A
